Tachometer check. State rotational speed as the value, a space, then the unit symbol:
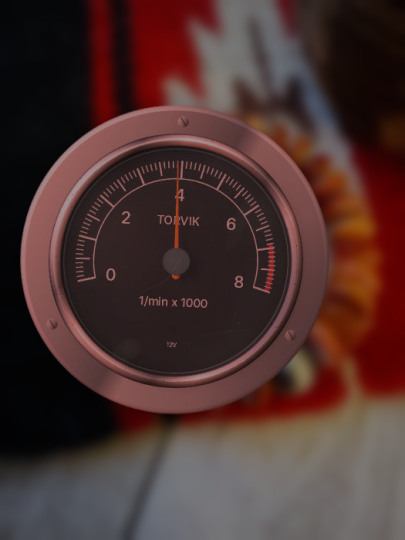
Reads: 3900 rpm
